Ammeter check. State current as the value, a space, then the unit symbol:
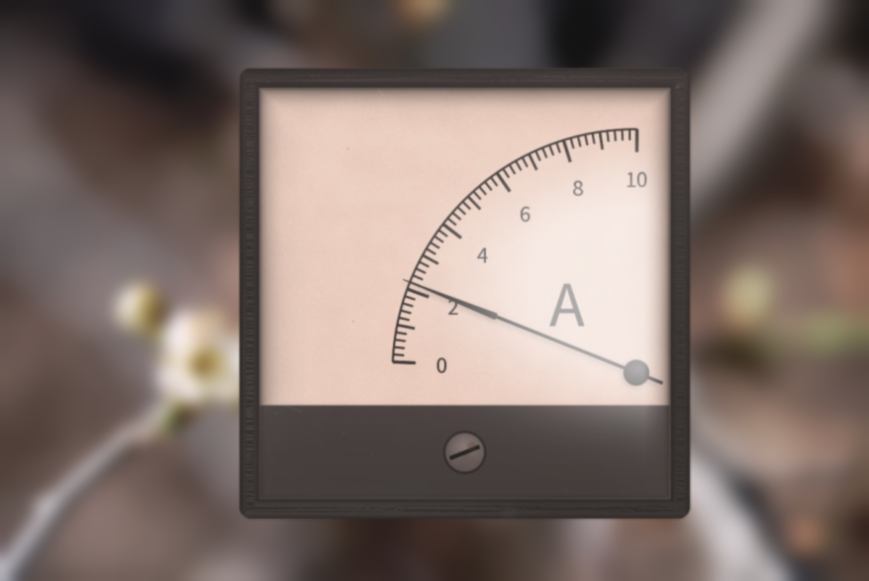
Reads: 2.2 A
